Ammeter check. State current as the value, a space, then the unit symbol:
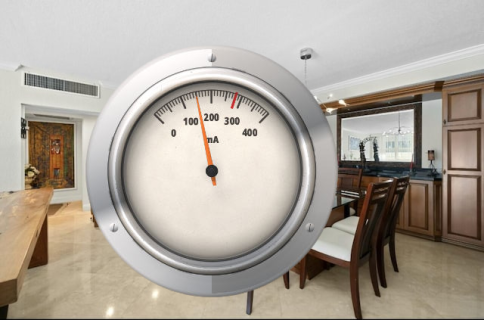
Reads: 150 mA
